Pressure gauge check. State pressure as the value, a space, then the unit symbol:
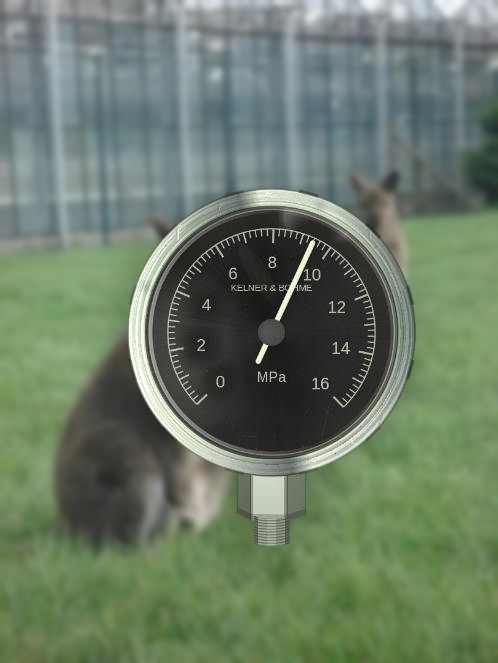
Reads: 9.4 MPa
